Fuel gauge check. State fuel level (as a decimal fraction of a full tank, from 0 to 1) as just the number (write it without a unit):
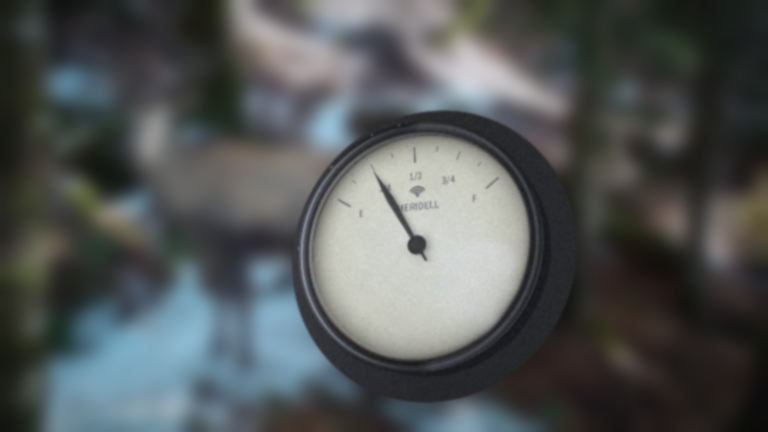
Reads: 0.25
